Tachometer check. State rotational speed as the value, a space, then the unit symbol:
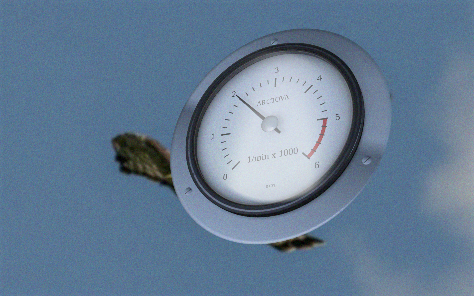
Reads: 2000 rpm
